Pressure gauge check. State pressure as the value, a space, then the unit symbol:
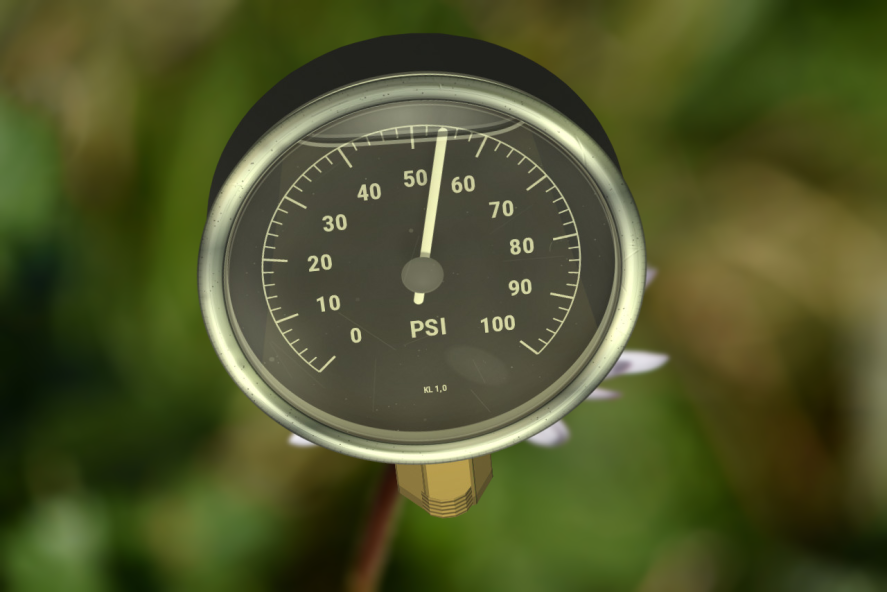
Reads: 54 psi
